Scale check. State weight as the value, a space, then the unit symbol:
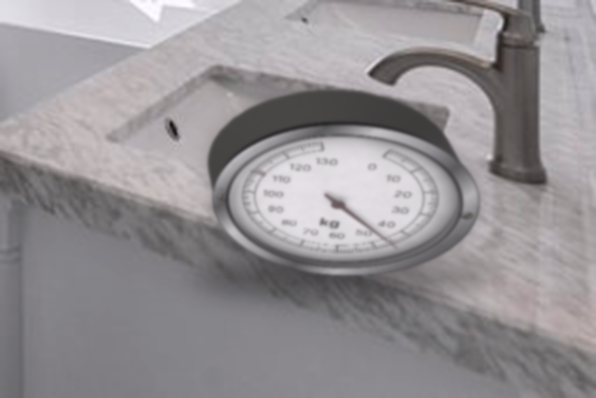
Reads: 45 kg
